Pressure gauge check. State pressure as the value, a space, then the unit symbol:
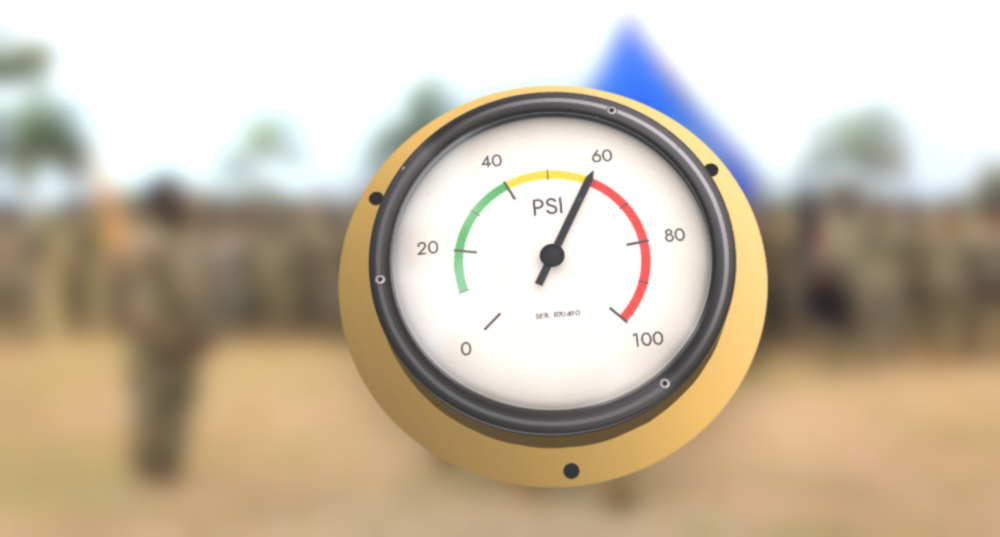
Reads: 60 psi
